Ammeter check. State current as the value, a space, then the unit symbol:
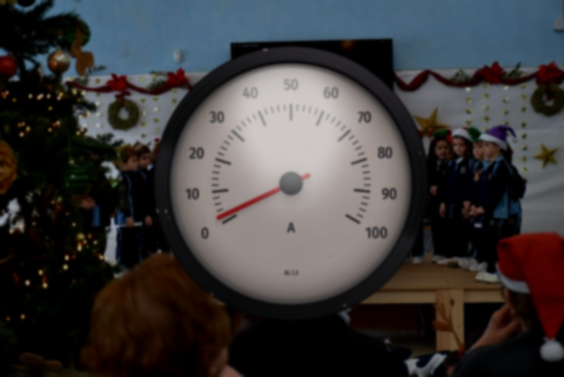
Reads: 2 A
